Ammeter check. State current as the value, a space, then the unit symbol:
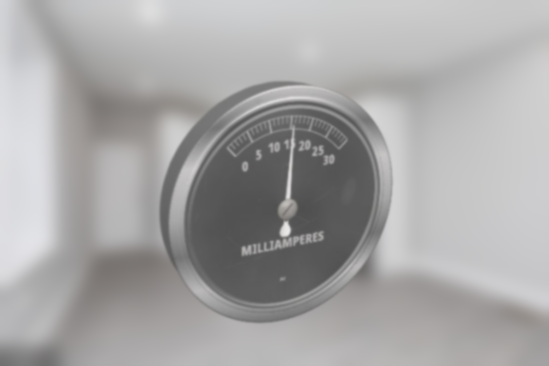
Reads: 15 mA
